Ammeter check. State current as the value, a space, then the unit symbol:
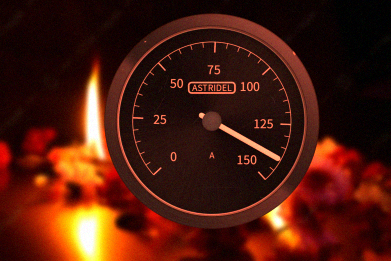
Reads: 140 A
